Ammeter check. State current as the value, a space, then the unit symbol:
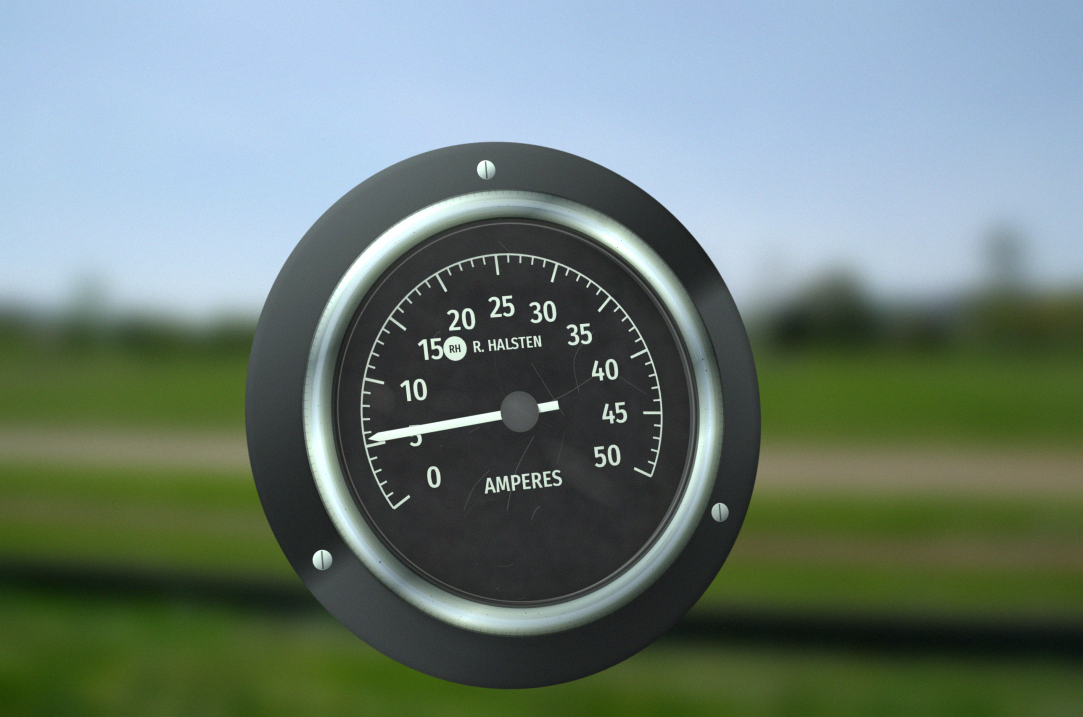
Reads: 5.5 A
